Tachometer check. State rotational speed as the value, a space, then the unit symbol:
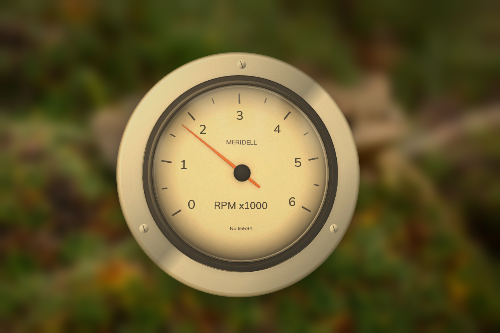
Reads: 1750 rpm
